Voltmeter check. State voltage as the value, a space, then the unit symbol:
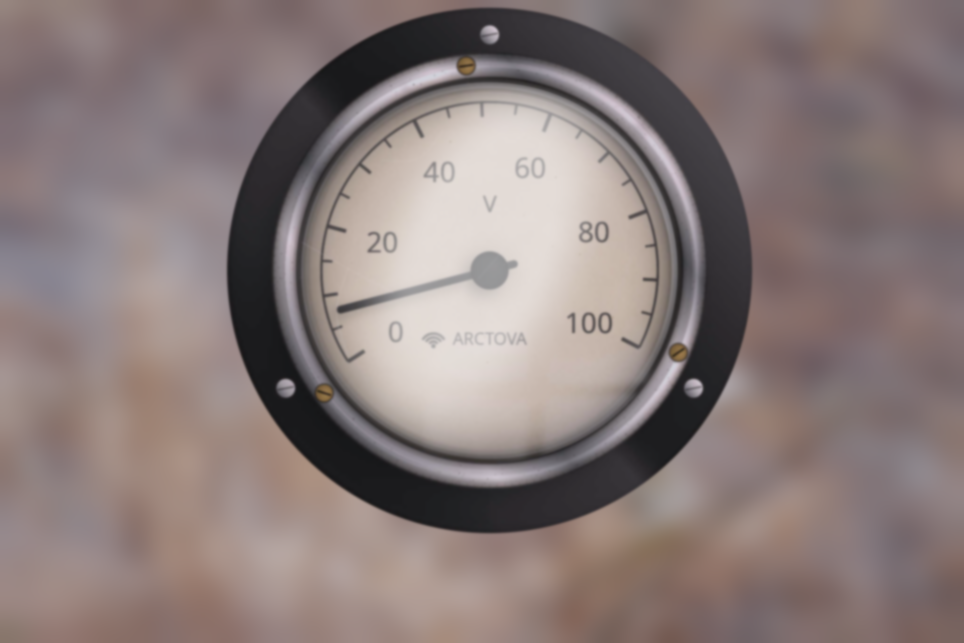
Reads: 7.5 V
